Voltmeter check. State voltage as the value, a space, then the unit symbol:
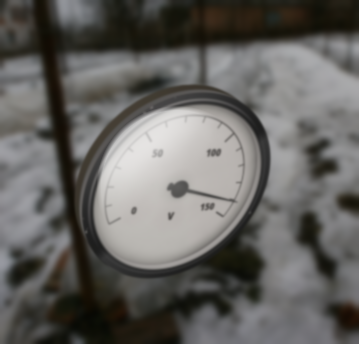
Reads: 140 V
